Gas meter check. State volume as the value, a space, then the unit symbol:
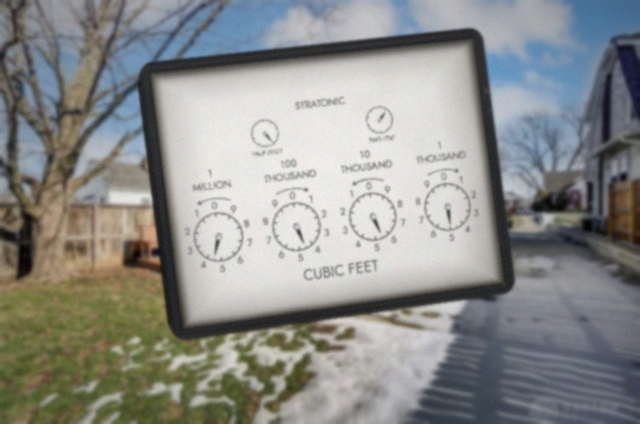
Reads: 445500 ft³
